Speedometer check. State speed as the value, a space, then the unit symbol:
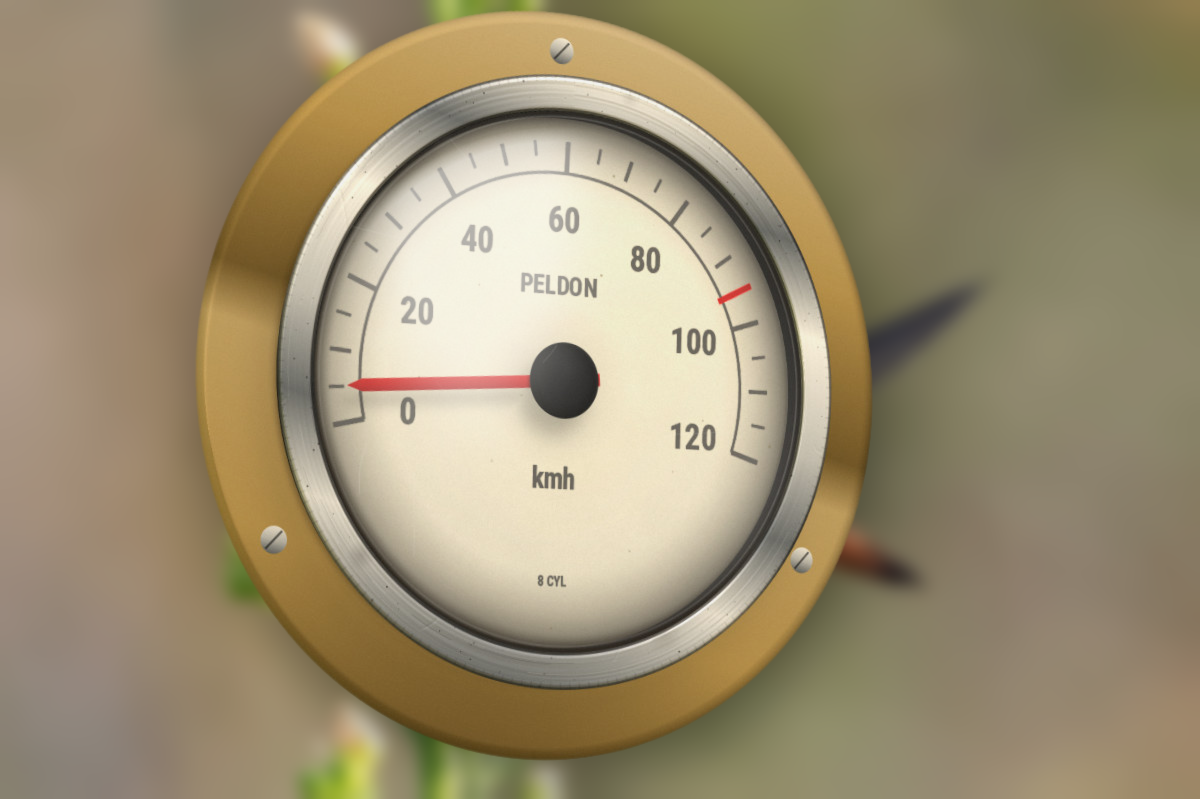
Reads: 5 km/h
